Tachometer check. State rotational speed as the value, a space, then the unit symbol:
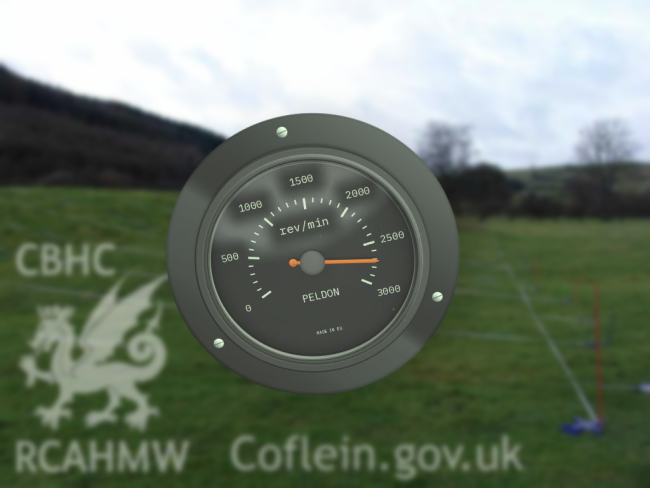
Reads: 2700 rpm
